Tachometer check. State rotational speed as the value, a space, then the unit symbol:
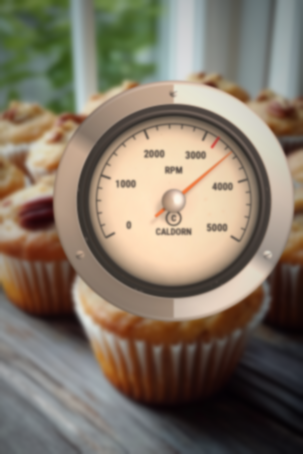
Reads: 3500 rpm
